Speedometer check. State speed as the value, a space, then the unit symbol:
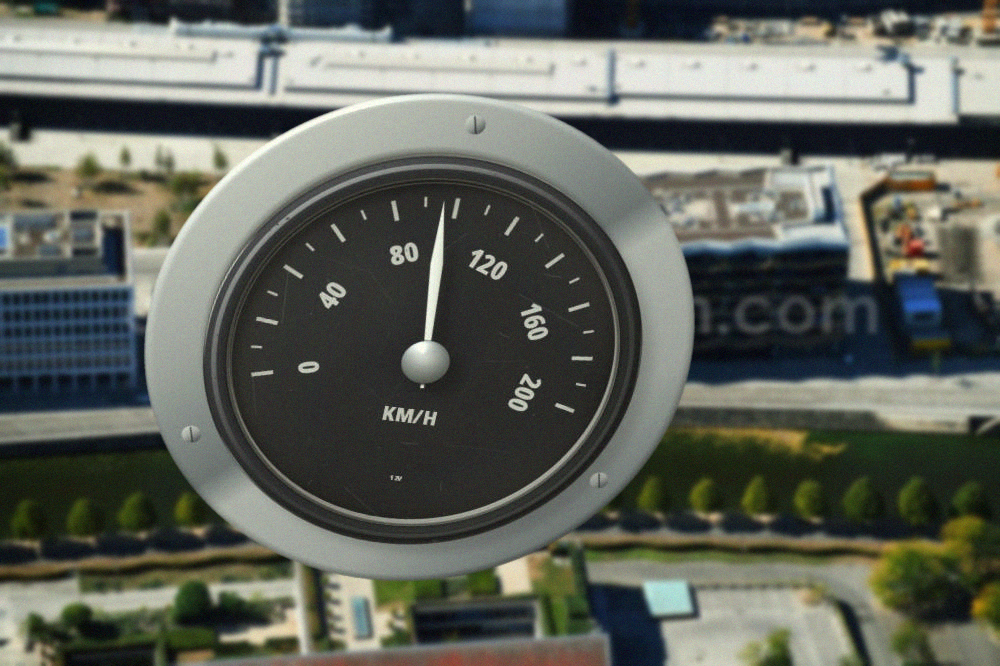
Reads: 95 km/h
